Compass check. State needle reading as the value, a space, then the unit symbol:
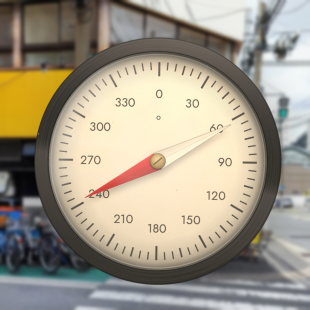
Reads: 242.5 °
